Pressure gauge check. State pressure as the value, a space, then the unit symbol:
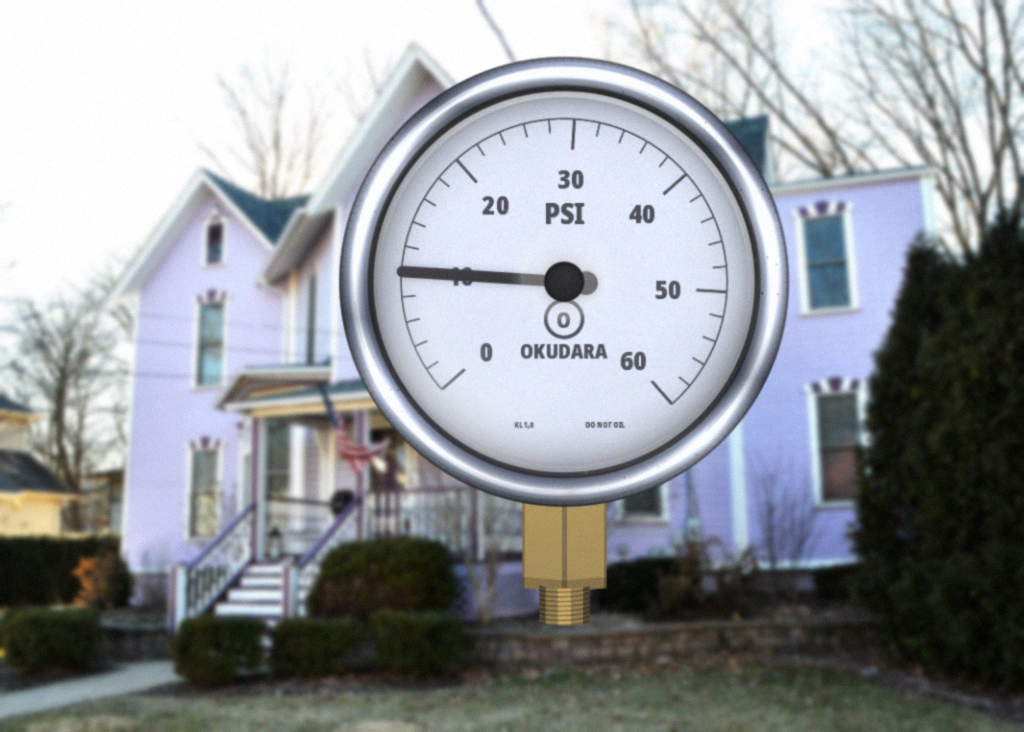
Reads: 10 psi
